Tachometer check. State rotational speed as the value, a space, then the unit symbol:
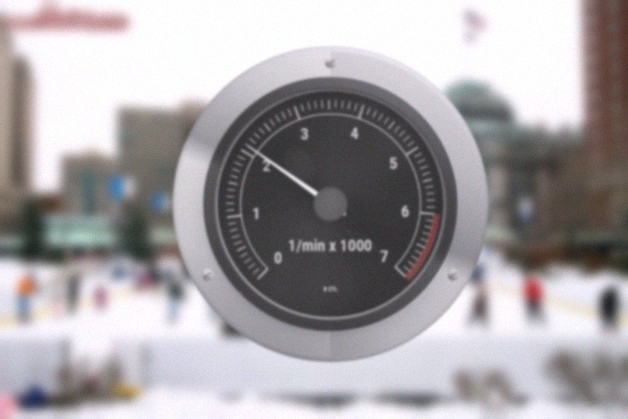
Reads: 2100 rpm
